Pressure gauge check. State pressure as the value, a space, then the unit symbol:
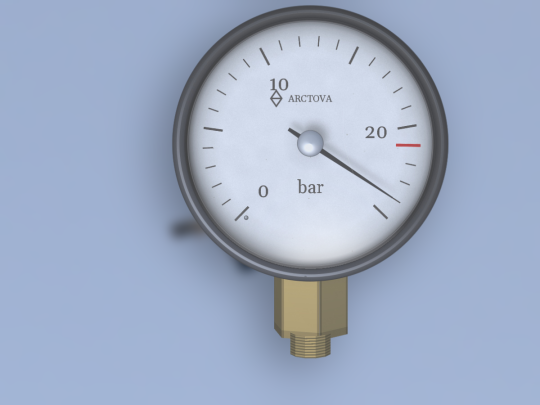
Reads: 24 bar
